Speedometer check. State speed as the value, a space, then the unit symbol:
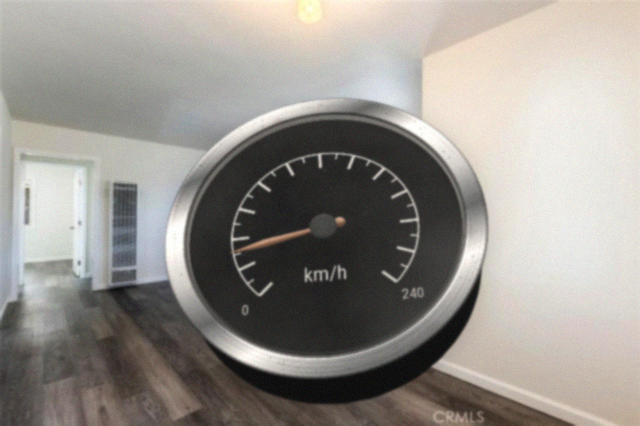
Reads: 30 km/h
